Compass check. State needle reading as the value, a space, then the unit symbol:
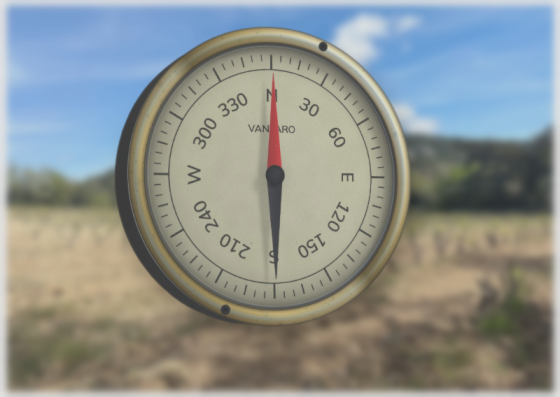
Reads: 0 °
